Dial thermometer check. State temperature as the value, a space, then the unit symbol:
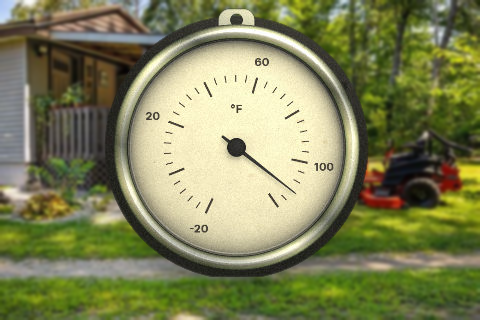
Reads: 112 °F
